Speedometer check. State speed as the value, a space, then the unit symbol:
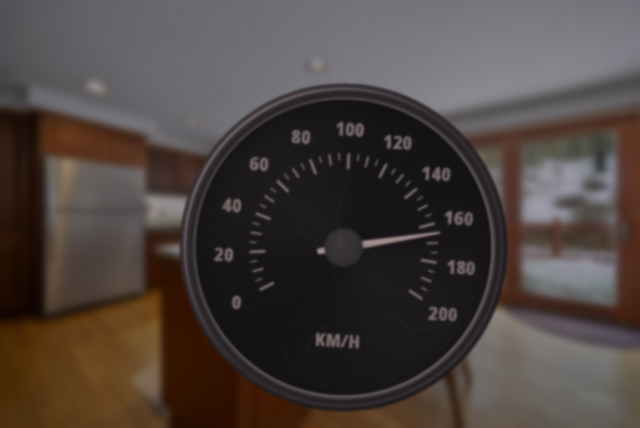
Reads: 165 km/h
